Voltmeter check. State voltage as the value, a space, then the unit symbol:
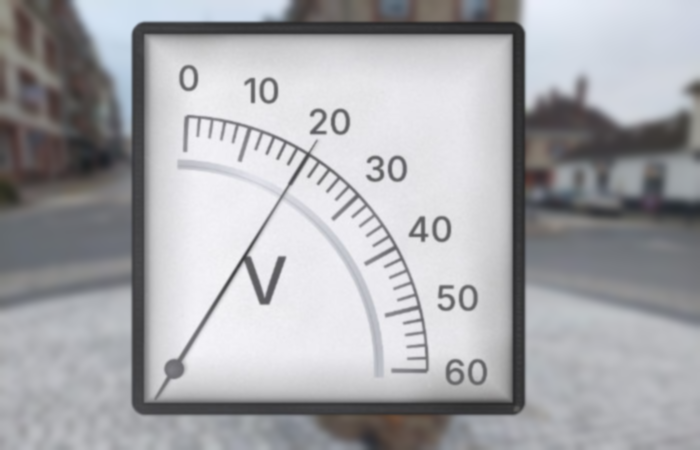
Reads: 20 V
